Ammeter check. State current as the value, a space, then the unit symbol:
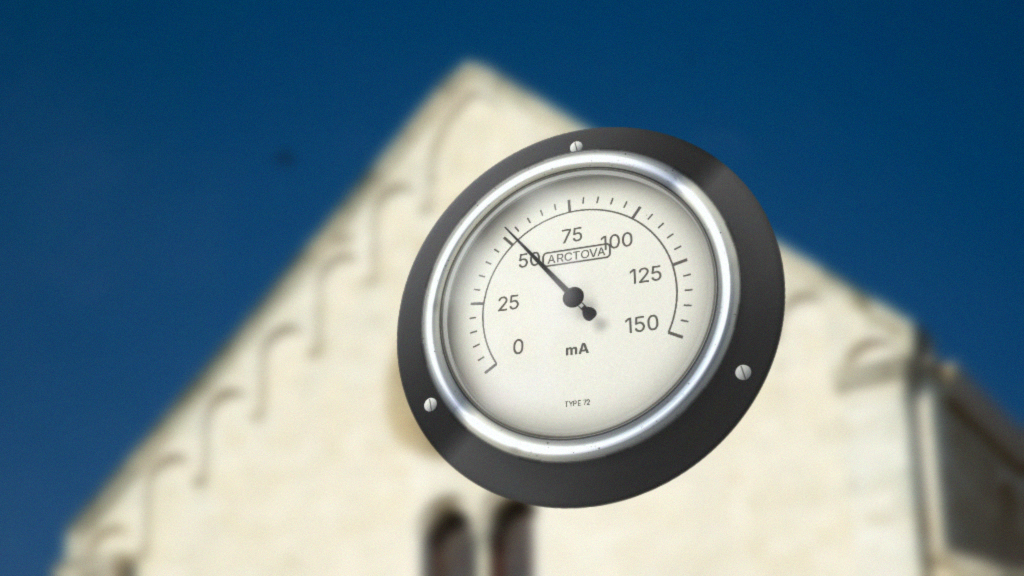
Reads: 52.5 mA
